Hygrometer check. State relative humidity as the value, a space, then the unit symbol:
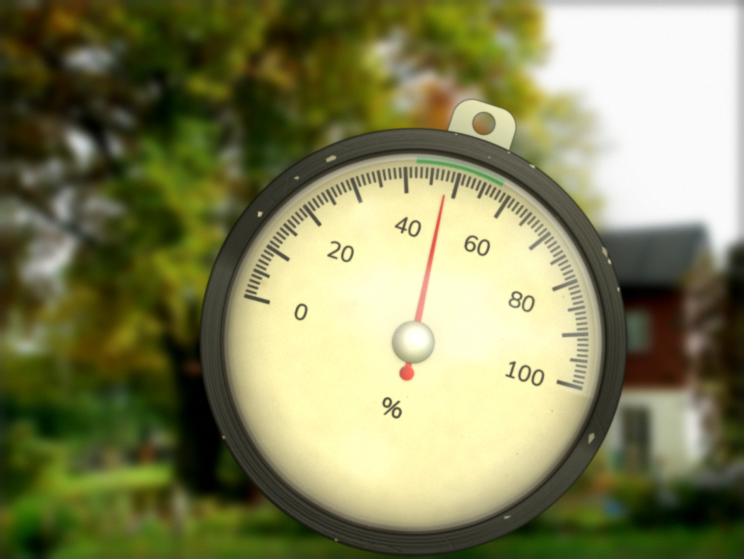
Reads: 48 %
